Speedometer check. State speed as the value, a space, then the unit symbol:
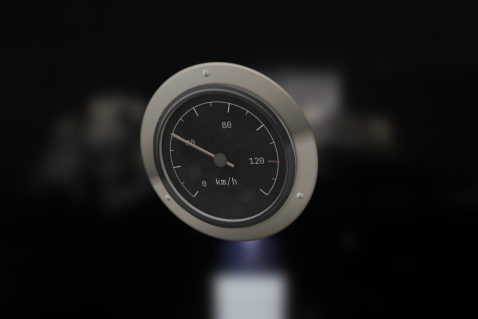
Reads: 40 km/h
